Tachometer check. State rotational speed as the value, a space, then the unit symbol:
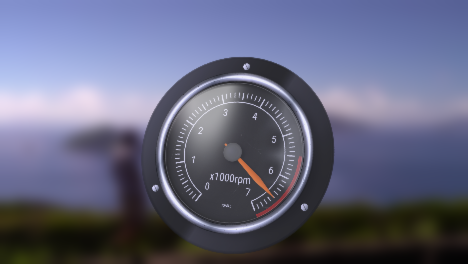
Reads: 6500 rpm
